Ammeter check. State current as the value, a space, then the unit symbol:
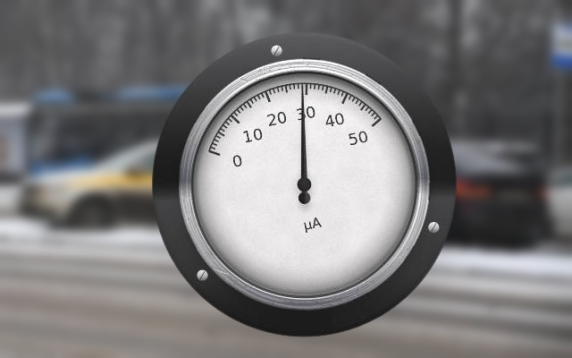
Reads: 29 µA
